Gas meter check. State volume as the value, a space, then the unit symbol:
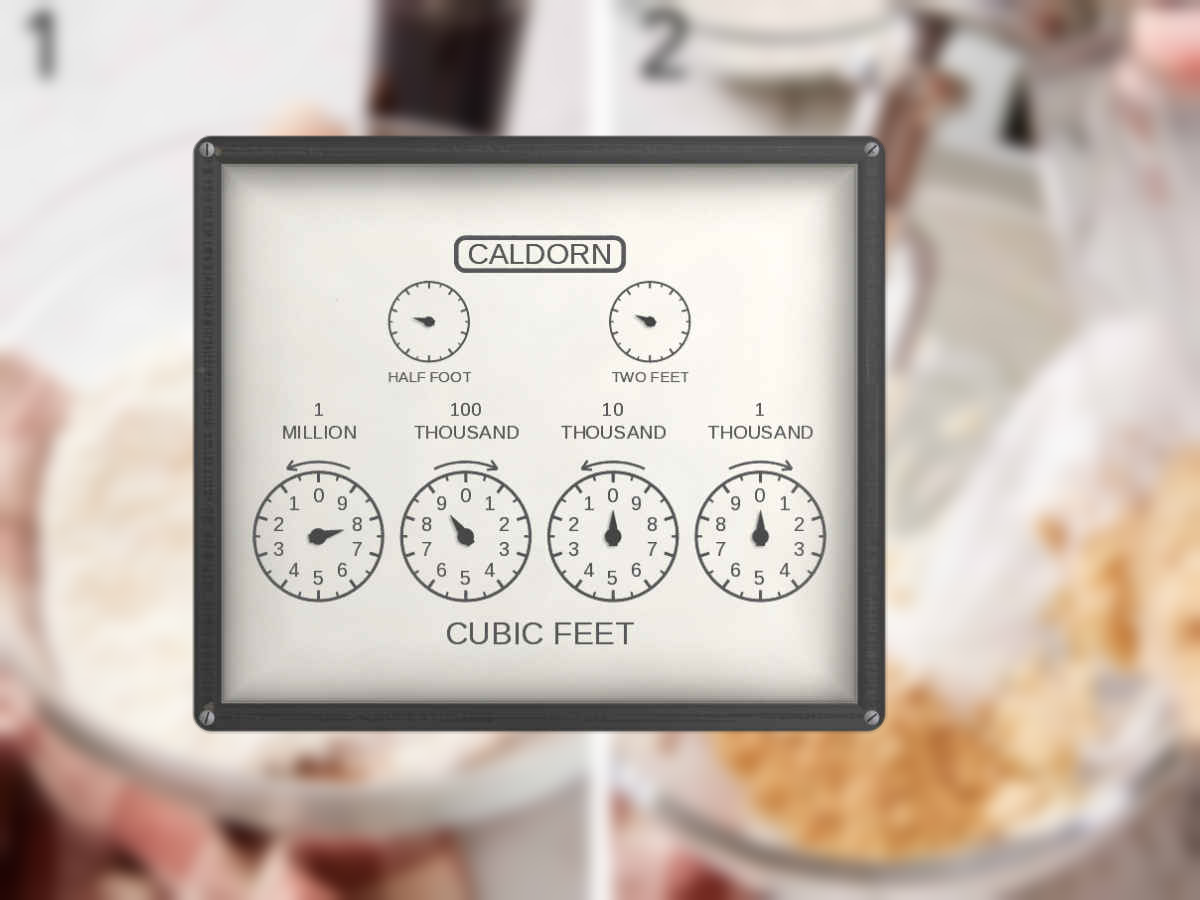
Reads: 790000 ft³
